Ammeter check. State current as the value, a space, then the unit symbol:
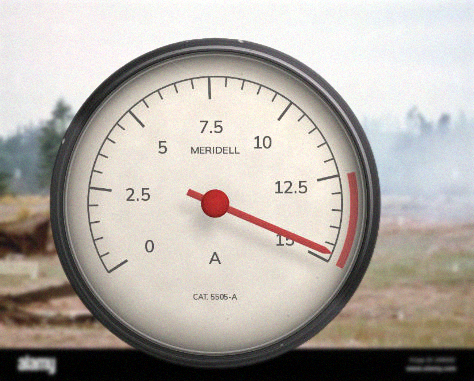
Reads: 14.75 A
